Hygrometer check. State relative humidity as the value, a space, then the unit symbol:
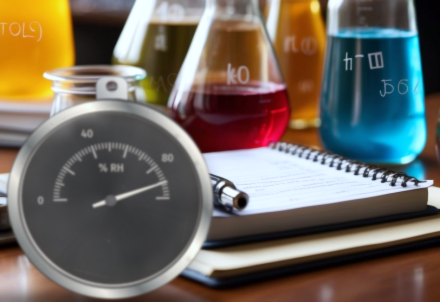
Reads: 90 %
